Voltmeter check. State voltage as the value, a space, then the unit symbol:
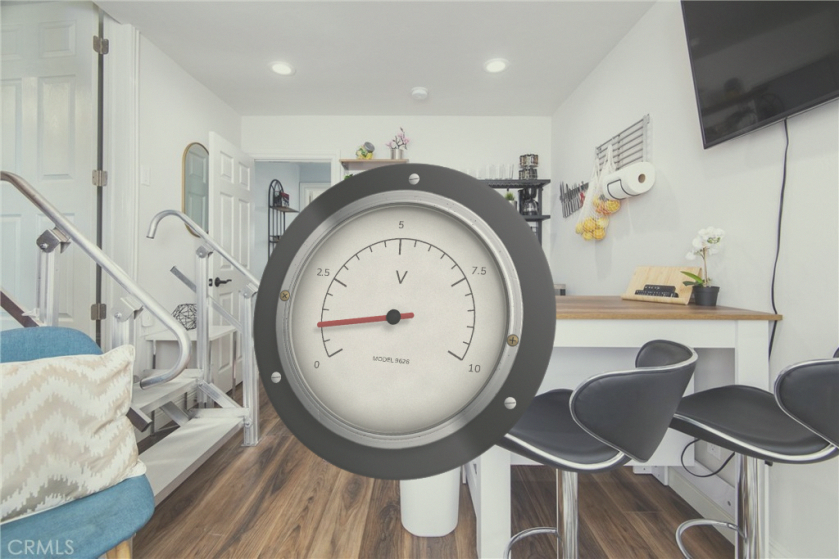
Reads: 1 V
